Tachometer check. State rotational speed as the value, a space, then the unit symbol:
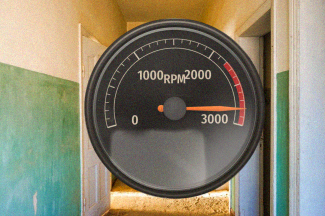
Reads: 2800 rpm
